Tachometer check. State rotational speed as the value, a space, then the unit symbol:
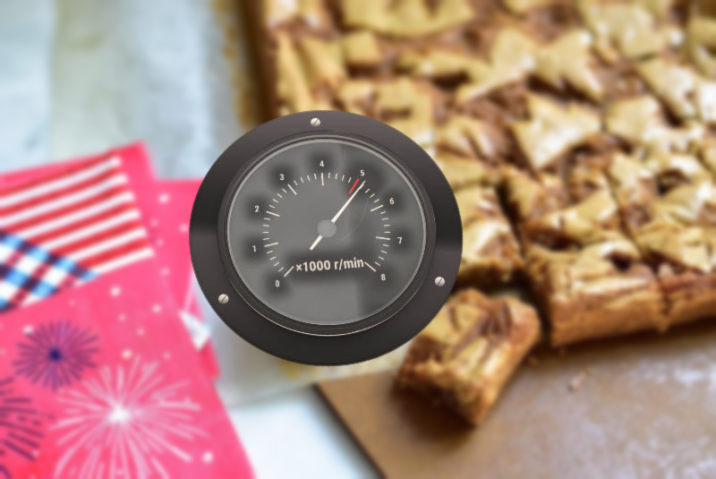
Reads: 5200 rpm
